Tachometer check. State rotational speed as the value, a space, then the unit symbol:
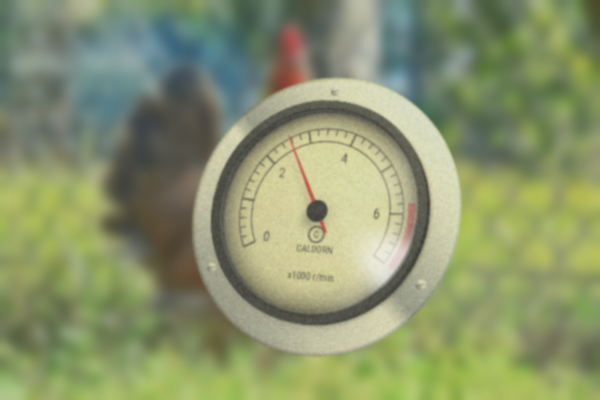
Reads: 2600 rpm
